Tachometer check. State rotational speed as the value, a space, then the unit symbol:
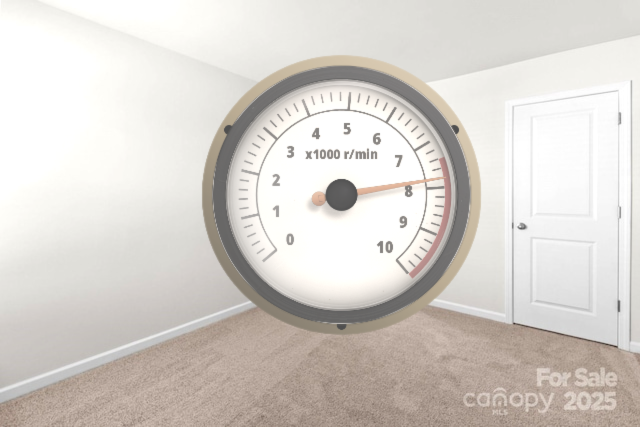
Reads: 7800 rpm
